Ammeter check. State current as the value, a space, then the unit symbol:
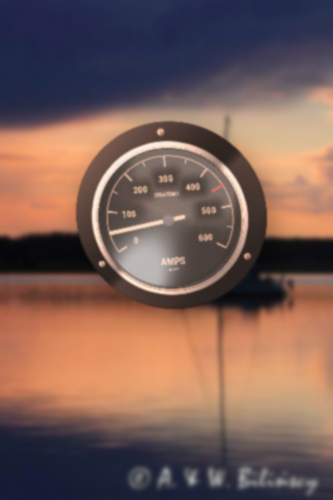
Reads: 50 A
